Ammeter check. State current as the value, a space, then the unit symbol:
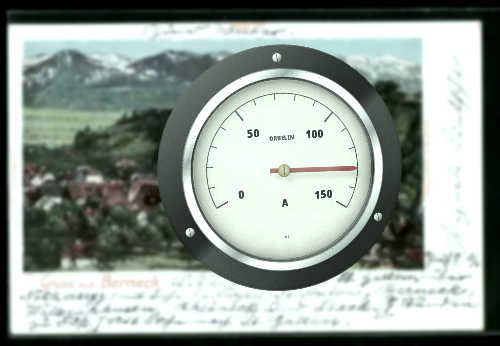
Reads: 130 A
